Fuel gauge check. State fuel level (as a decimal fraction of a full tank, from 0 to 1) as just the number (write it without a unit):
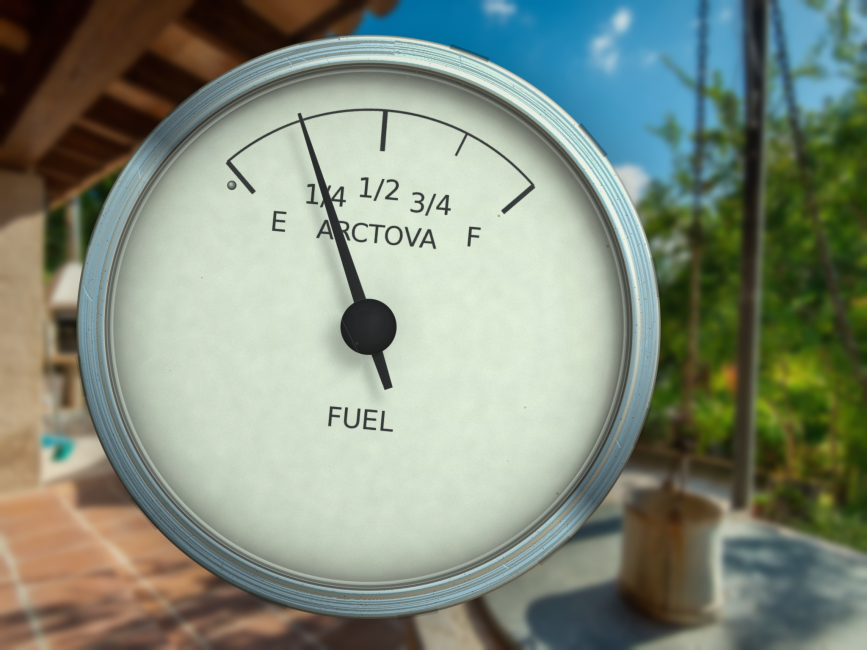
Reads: 0.25
